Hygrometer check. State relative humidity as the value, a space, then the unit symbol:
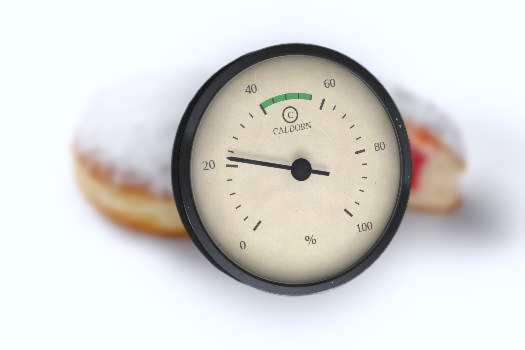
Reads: 22 %
